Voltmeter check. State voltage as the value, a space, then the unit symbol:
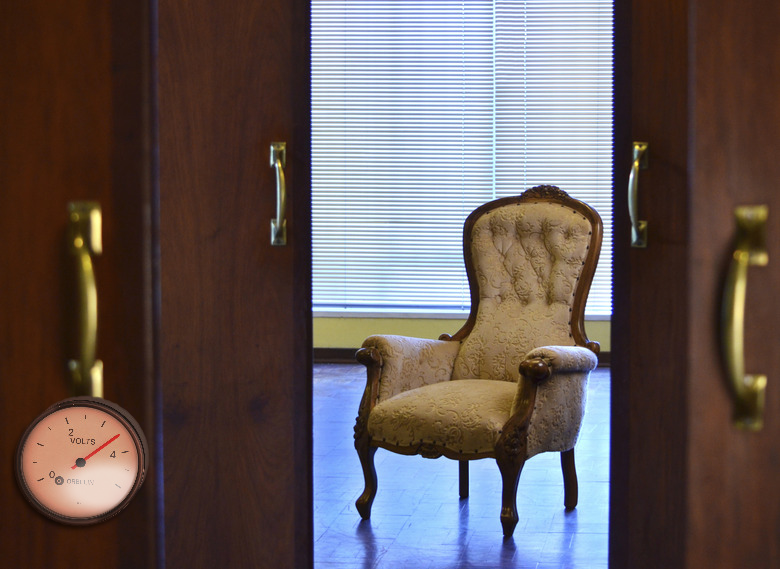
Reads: 3.5 V
